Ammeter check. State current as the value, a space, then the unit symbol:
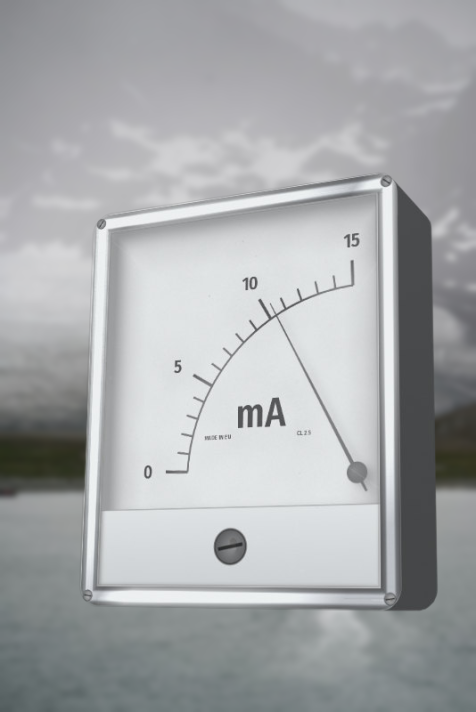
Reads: 10.5 mA
